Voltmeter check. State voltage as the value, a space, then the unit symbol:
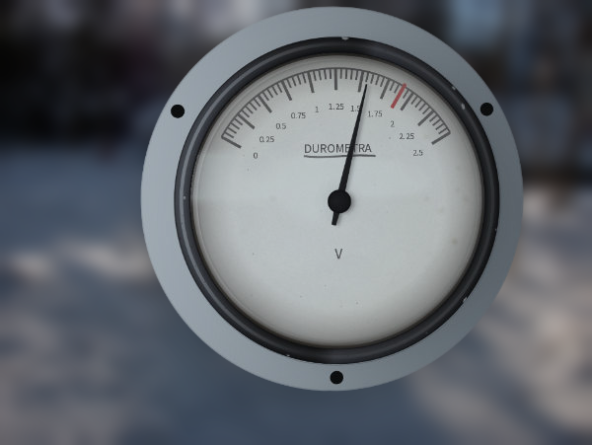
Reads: 1.55 V
